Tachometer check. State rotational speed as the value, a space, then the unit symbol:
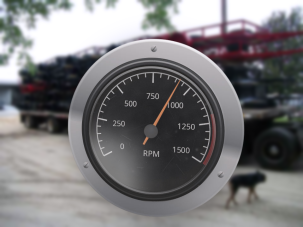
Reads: 925 rpm
